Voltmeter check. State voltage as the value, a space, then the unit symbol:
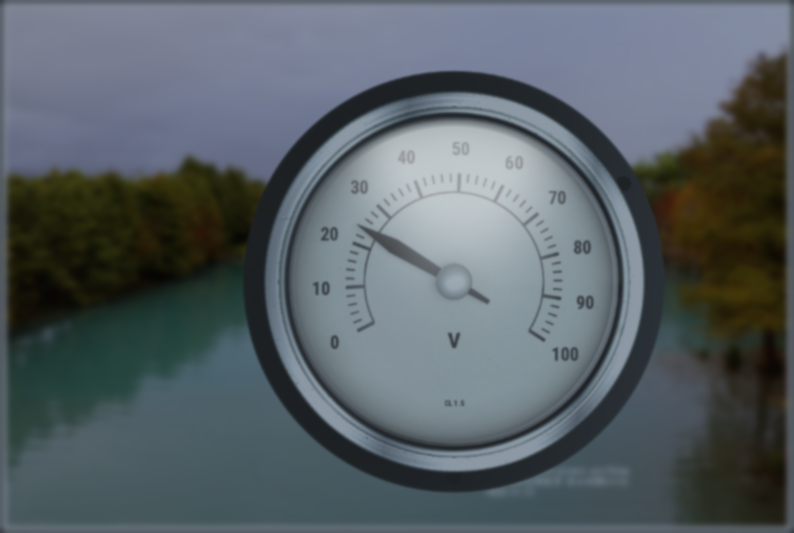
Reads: 24 V
